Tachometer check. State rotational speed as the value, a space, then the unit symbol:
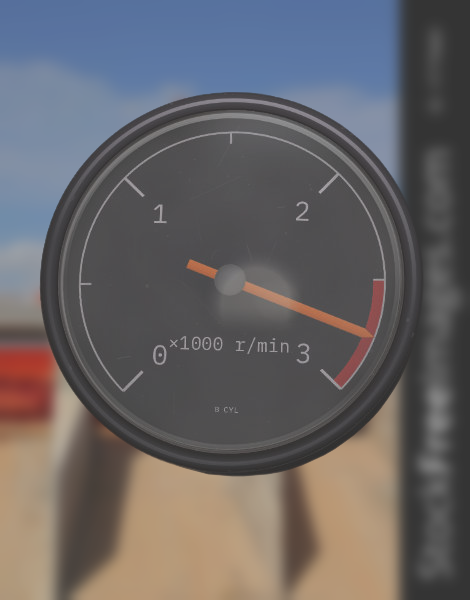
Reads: 2750 rpm
